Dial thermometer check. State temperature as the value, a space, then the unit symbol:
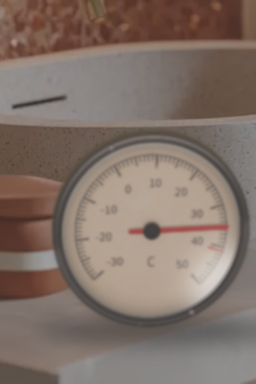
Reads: 35 °C
